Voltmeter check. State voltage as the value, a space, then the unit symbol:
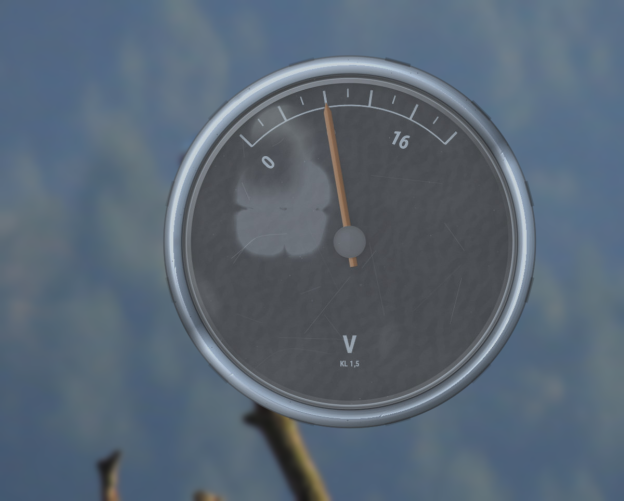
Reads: 8 V
